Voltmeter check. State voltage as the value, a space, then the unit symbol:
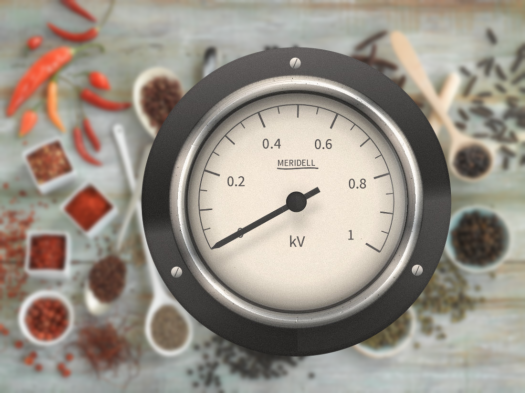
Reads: 0 kV
